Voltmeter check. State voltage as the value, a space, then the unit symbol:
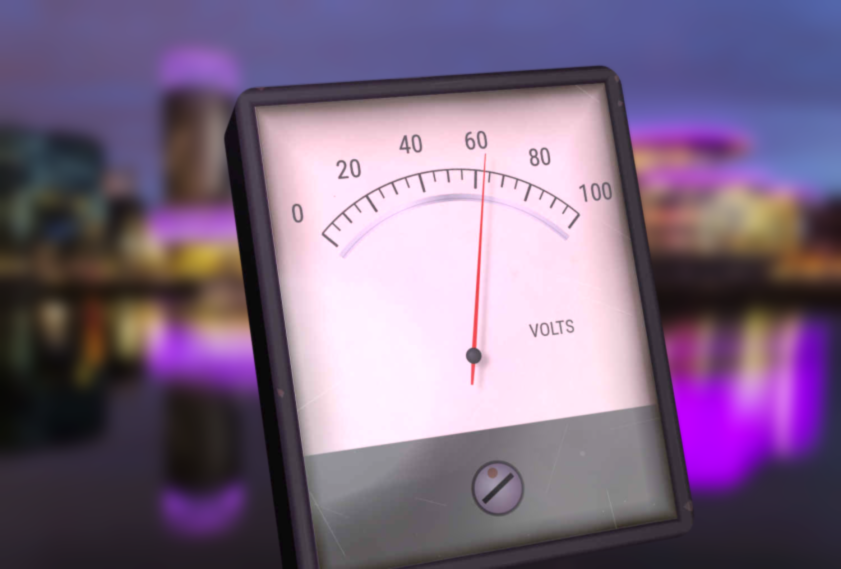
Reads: 62.5 V
